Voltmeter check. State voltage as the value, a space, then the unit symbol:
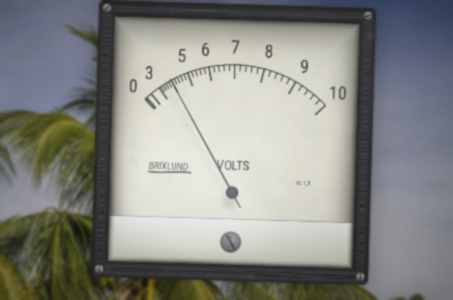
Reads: 4 V
